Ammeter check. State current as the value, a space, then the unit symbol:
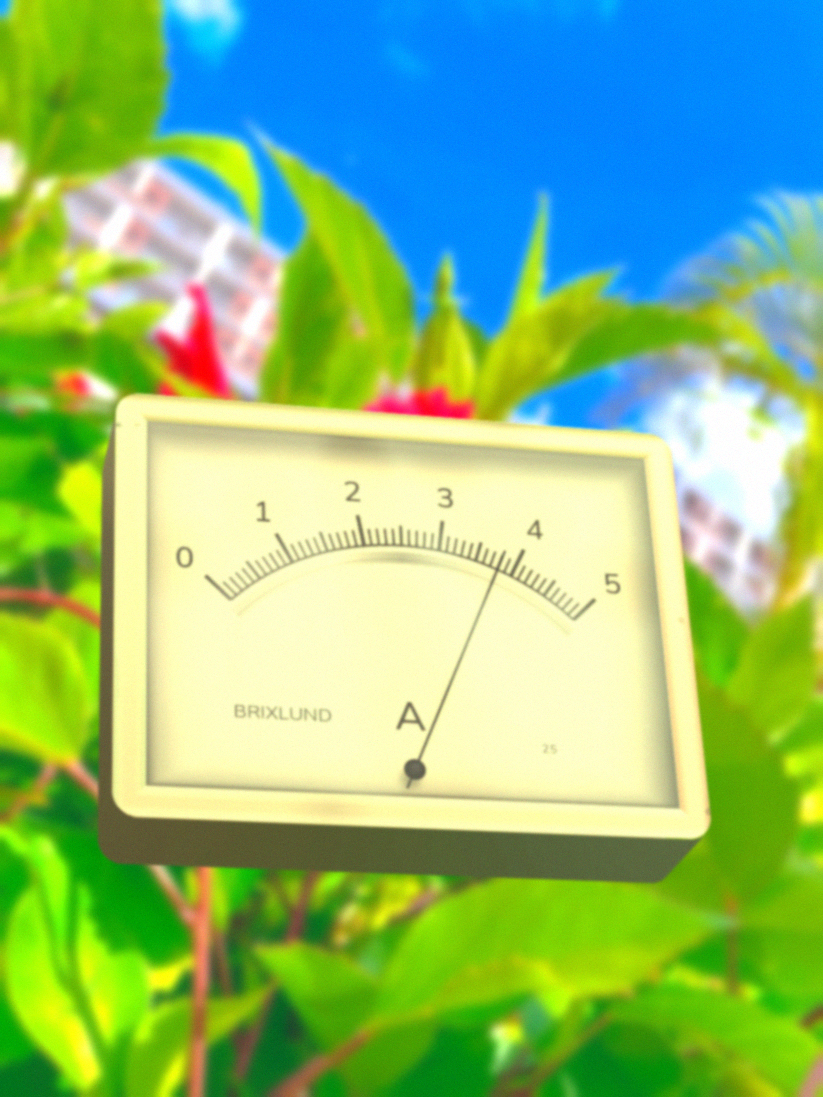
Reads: 3.8 A
